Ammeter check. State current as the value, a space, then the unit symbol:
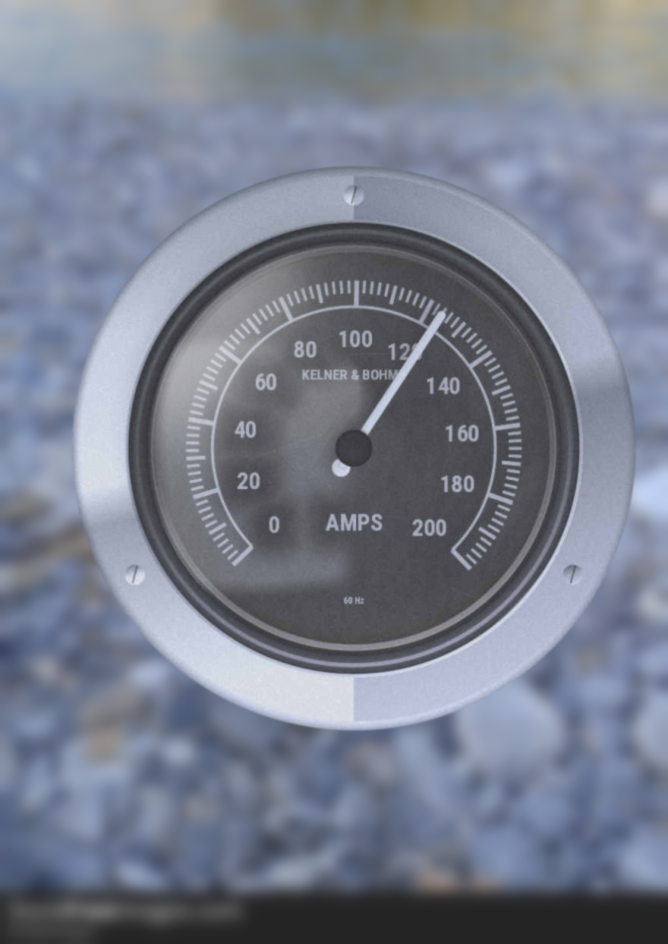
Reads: 124 A
